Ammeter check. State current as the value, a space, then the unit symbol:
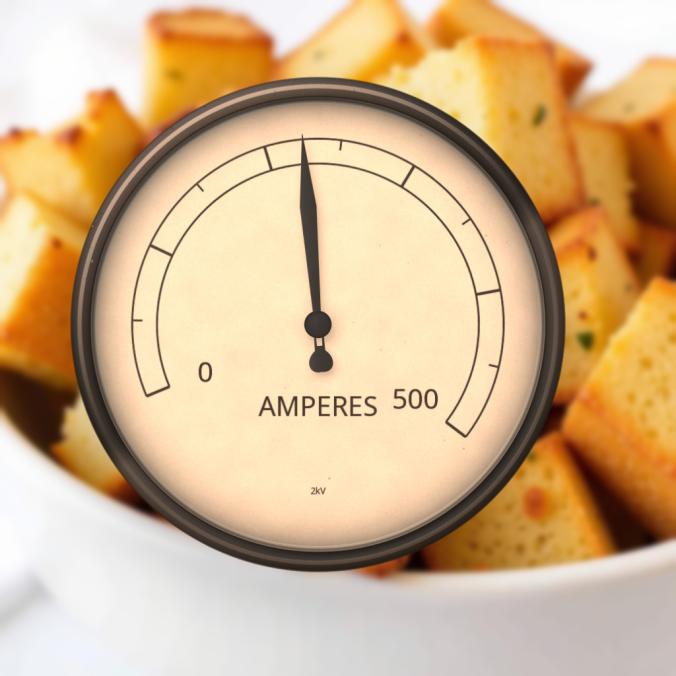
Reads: 225 A
